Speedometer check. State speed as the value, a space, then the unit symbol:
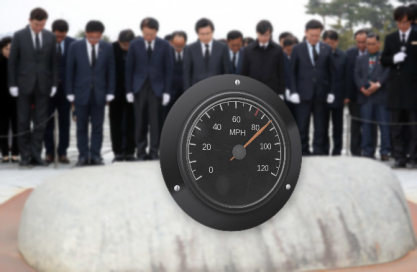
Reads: 85 mph
